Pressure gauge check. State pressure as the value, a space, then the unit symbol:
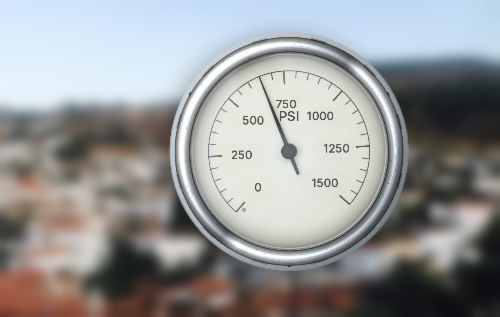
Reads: 650 psi
